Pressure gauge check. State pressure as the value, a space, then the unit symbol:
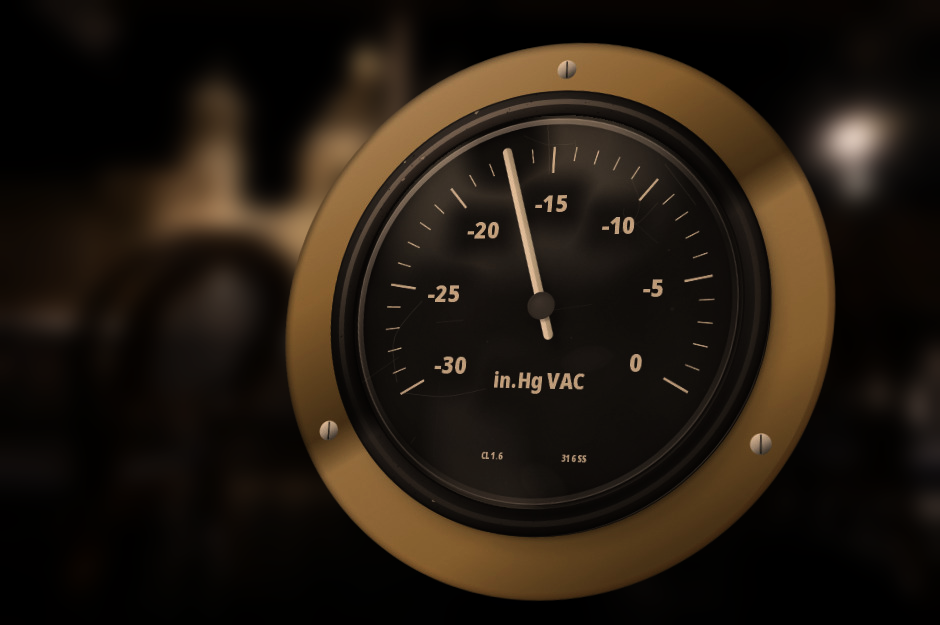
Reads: -17 inHg
